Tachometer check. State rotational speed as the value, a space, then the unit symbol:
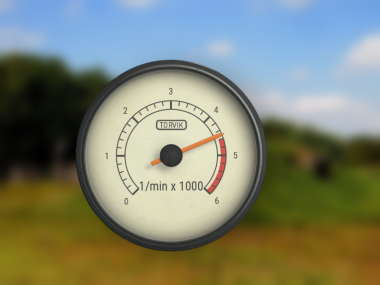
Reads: 4500 rpm
